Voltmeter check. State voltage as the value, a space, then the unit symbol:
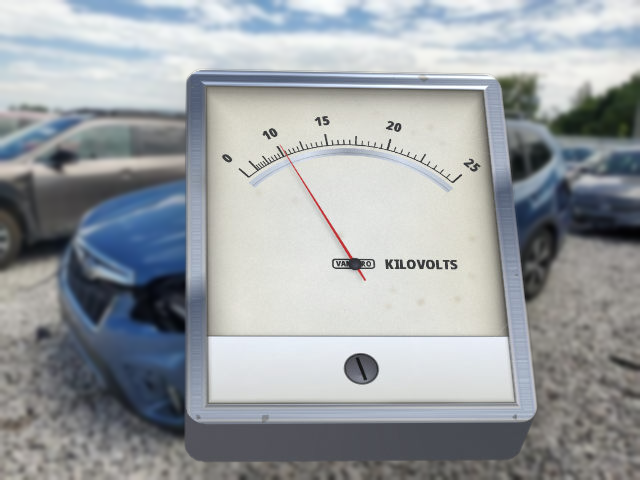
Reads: 10 kV
